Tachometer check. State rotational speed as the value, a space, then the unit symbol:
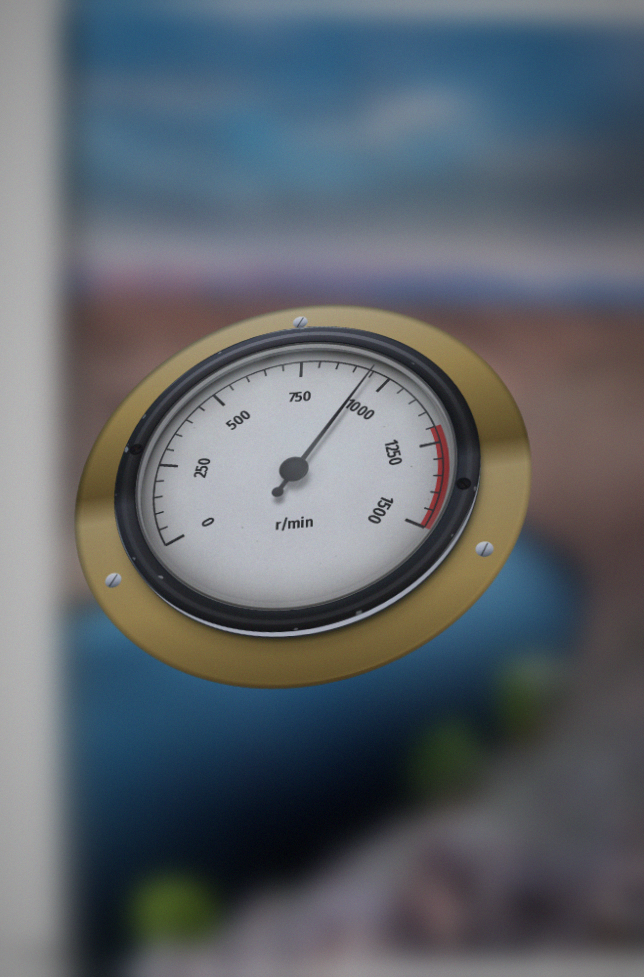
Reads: 950 rpm
